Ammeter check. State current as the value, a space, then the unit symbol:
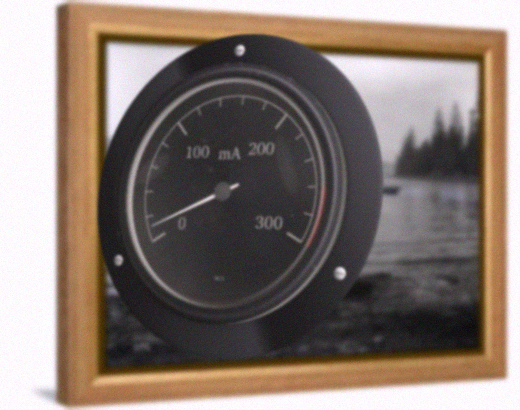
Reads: 10 mA
